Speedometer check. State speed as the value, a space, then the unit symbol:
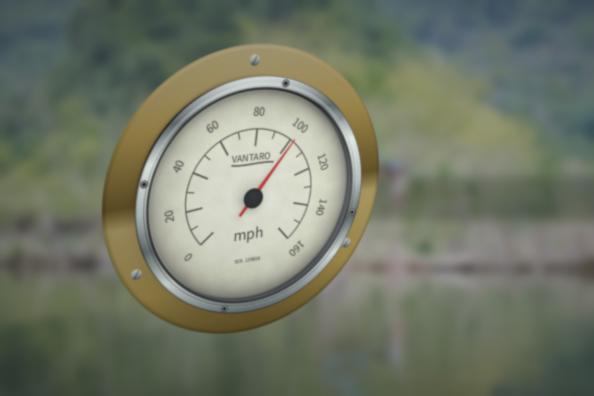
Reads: 100 mph
